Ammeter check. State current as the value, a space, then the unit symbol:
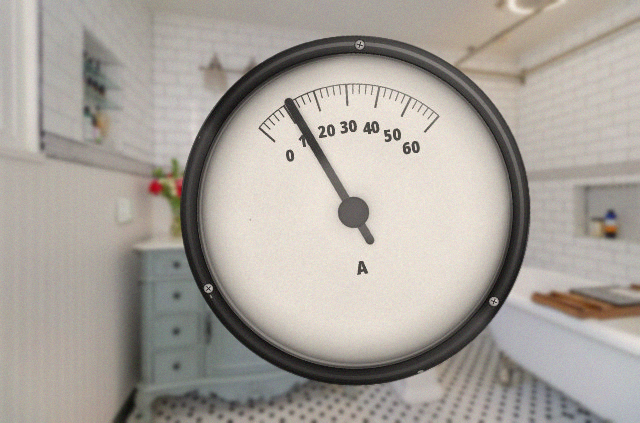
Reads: 12 A
